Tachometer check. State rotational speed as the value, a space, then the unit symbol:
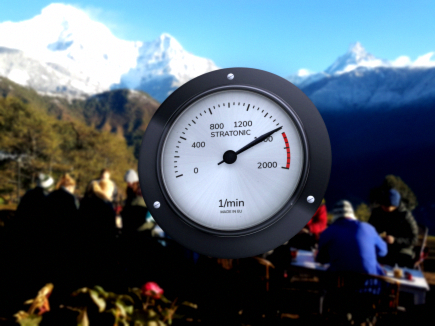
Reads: 1600 rpm
